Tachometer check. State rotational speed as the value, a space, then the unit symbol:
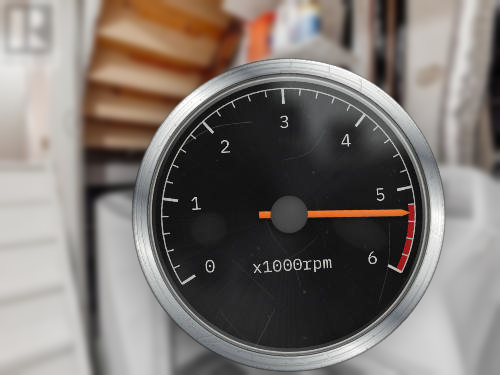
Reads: 5300 rpm
